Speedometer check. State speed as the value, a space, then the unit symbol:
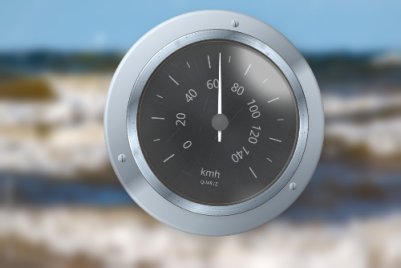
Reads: 65 km/h
